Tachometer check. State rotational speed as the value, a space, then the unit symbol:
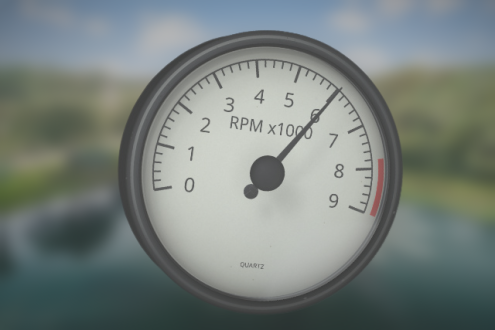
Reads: 6000 rpm
